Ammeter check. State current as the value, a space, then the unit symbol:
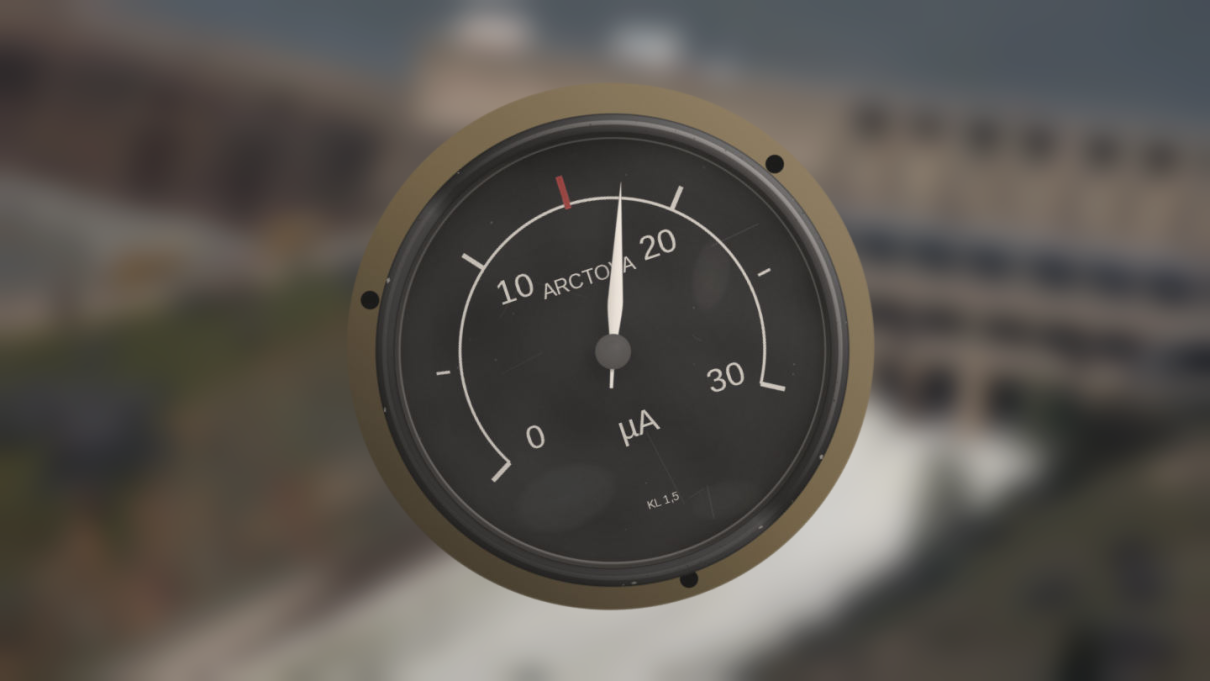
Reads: 17.5 µA
